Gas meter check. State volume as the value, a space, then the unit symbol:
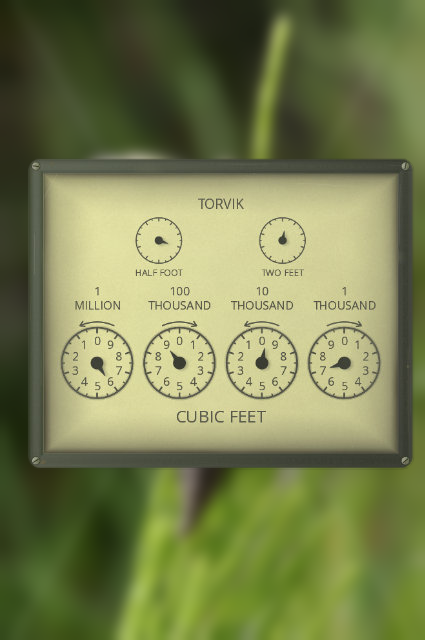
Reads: 589700 ft³
